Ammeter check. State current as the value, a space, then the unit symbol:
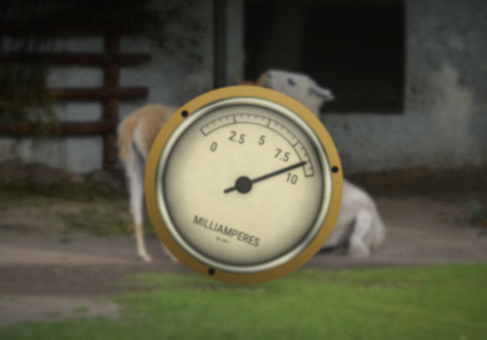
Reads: 9 mA
